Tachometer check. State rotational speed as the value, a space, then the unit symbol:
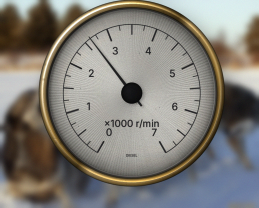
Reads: 2625 rpm
